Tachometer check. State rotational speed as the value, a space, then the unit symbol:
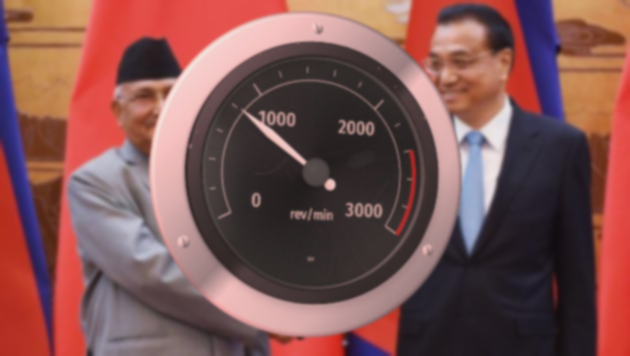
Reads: 800 rpm
